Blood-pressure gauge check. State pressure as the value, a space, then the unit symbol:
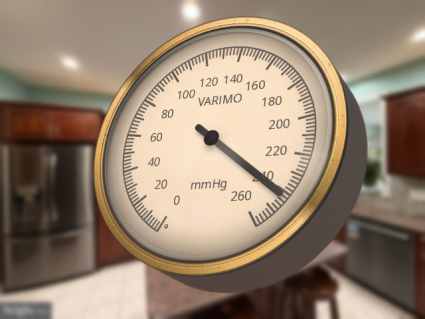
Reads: 242 mmHg
